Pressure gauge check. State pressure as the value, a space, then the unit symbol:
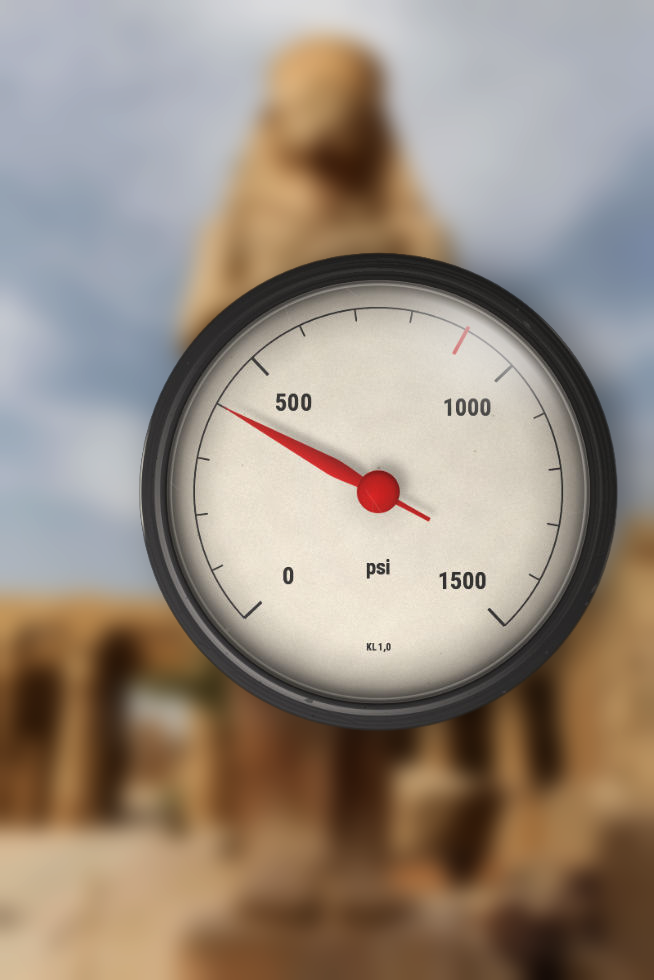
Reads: 400 psi
